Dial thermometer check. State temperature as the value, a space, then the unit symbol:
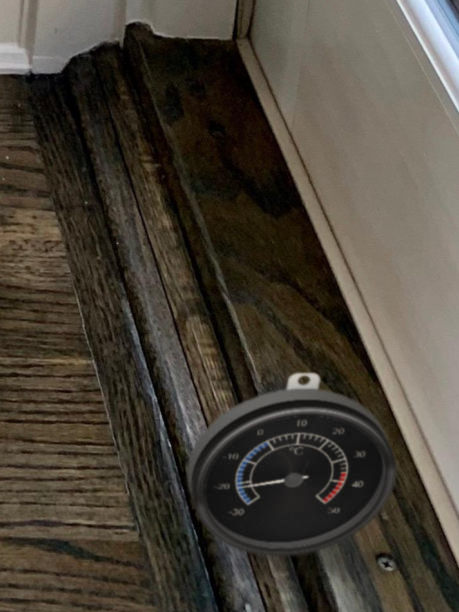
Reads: -20 °C
